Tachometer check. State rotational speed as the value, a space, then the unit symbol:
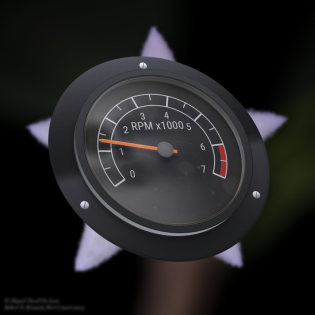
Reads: 1250 rpm
